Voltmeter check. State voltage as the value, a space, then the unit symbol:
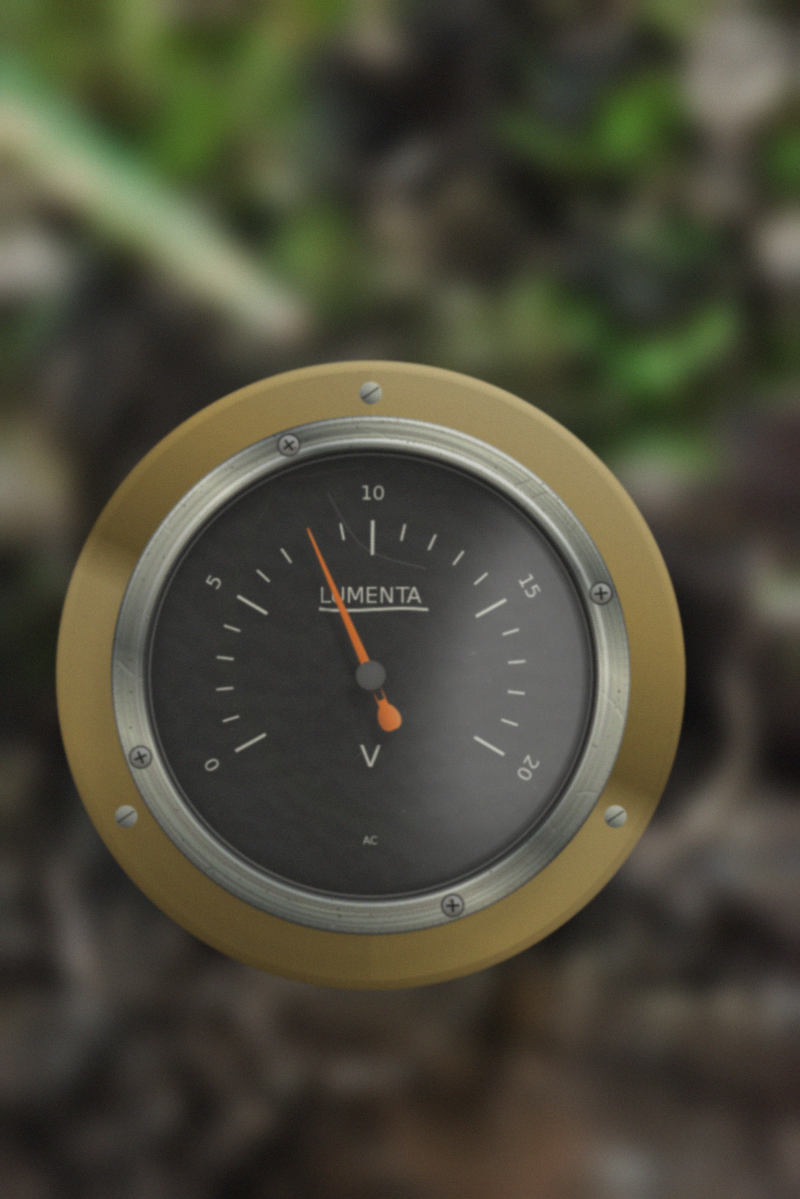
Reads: 8 V
